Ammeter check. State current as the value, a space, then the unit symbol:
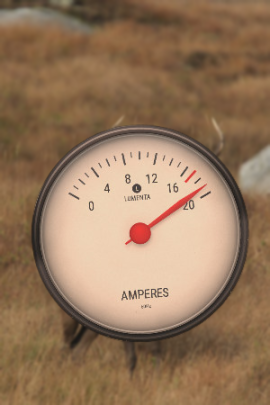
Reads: 19 A
